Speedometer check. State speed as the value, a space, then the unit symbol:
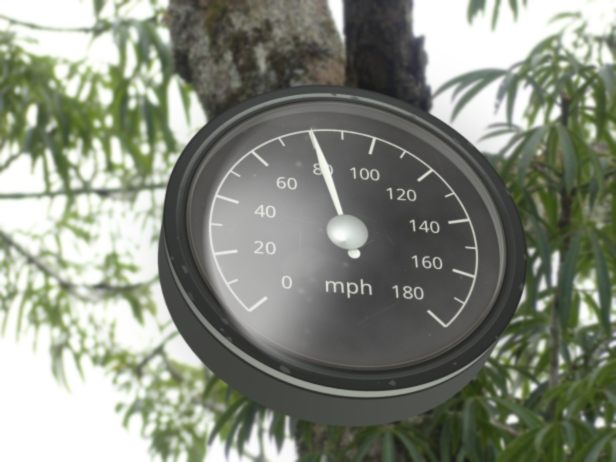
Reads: 80 mph
